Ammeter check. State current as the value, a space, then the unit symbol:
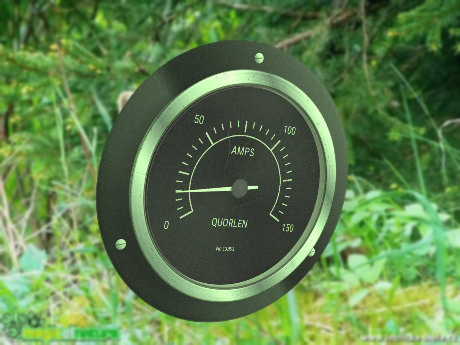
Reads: 15 A
